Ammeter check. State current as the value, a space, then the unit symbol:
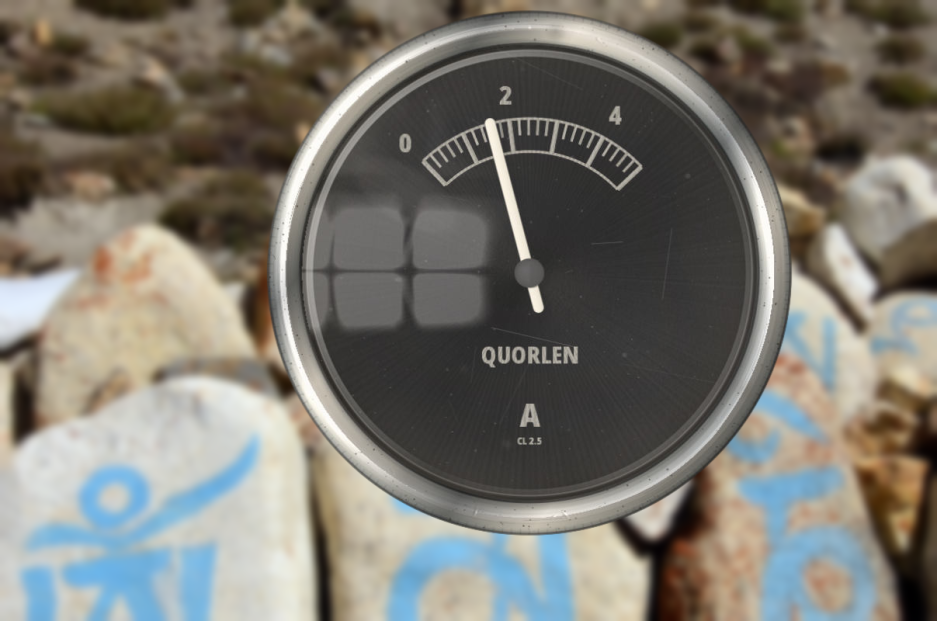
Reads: 1.6 A
